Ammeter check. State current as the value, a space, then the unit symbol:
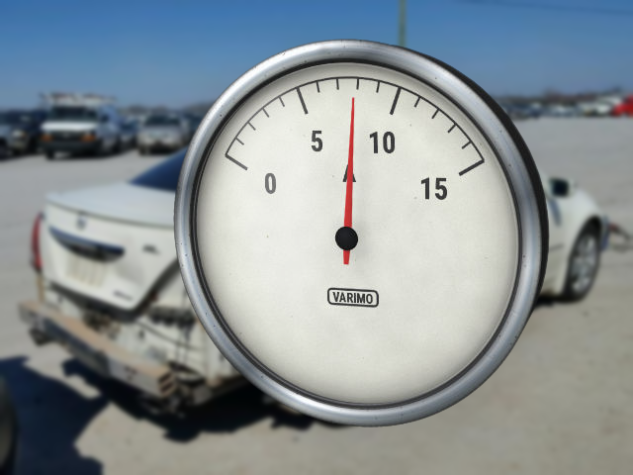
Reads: 8 A
